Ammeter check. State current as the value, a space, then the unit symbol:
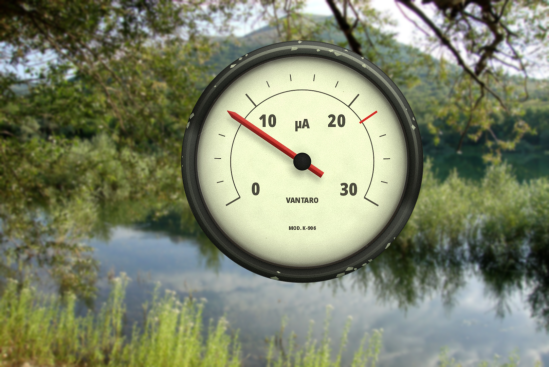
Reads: 8 µA
